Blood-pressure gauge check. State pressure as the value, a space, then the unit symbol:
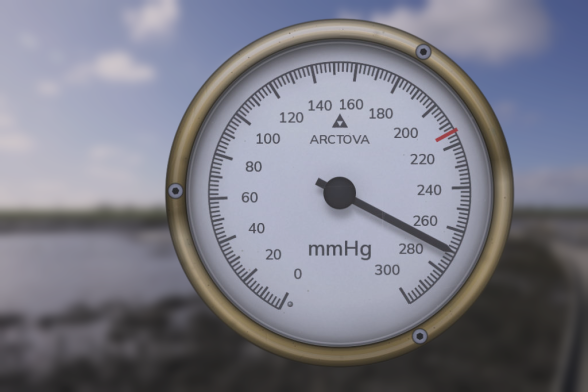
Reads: 270 mmHg
